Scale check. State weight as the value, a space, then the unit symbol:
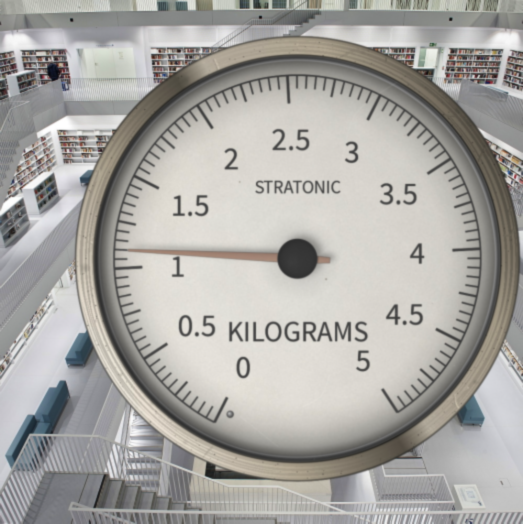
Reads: 1.1 kg
